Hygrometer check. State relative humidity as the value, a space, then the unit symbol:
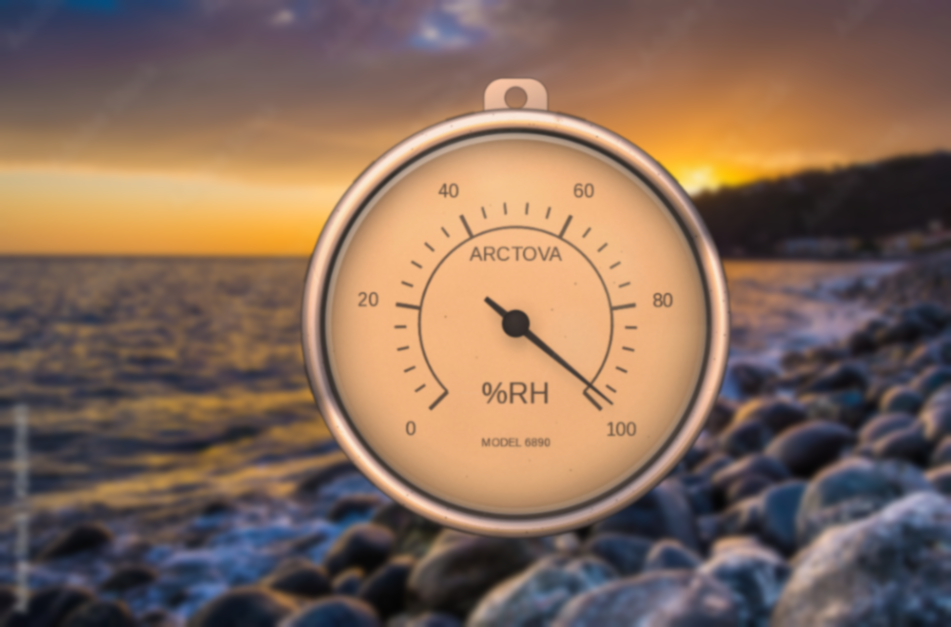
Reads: 98 %
